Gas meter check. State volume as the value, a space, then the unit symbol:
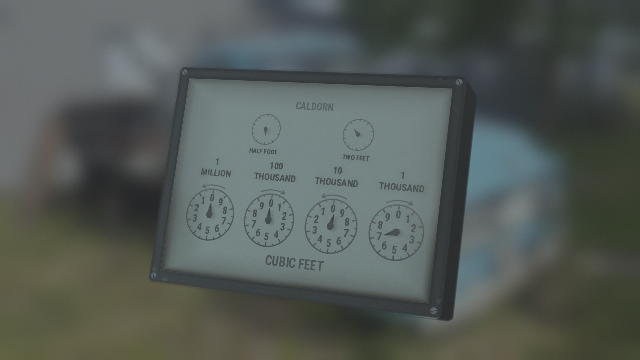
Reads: 999700 ft³
